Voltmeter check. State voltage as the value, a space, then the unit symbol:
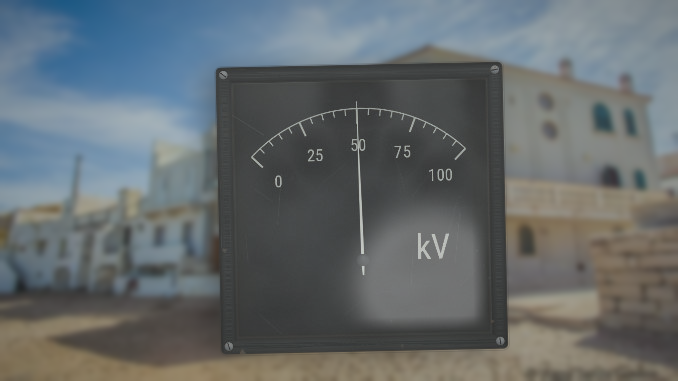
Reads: 50 kV
